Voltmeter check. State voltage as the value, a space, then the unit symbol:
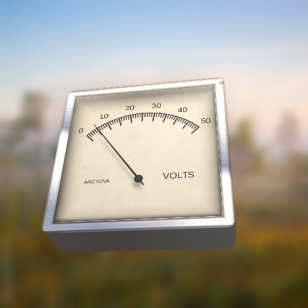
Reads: 5 V
